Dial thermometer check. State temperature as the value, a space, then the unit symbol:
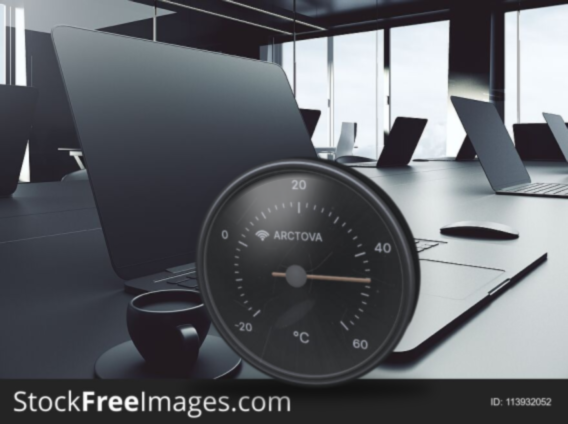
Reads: 46 °C
